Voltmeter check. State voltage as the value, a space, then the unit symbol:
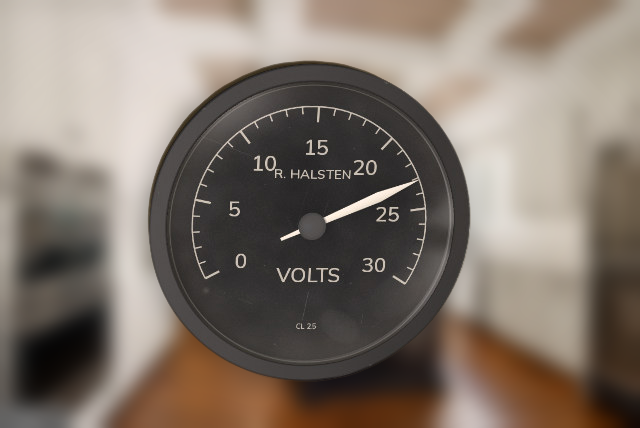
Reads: 23 V
